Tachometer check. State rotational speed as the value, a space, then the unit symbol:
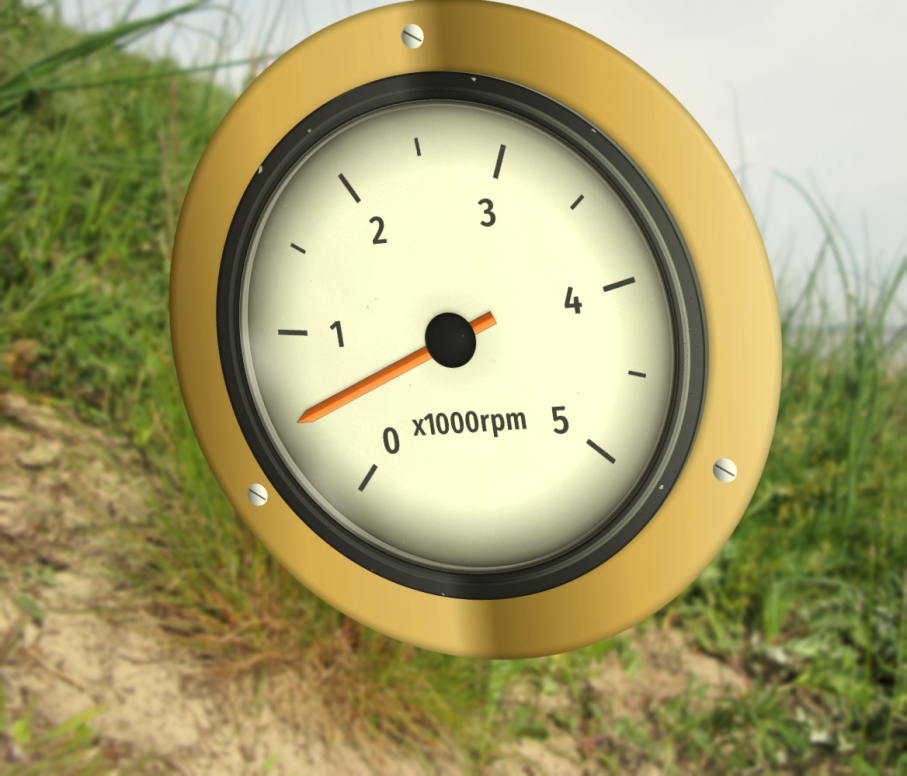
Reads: 500 rpm
